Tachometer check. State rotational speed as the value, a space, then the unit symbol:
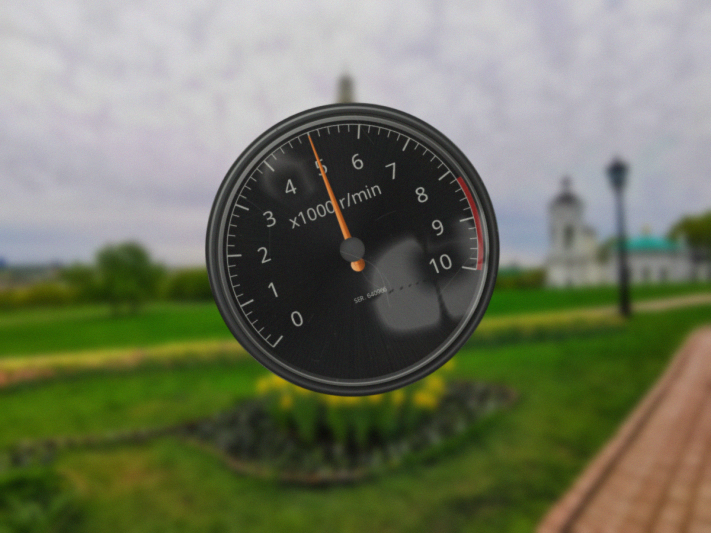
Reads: 5000 rpm
